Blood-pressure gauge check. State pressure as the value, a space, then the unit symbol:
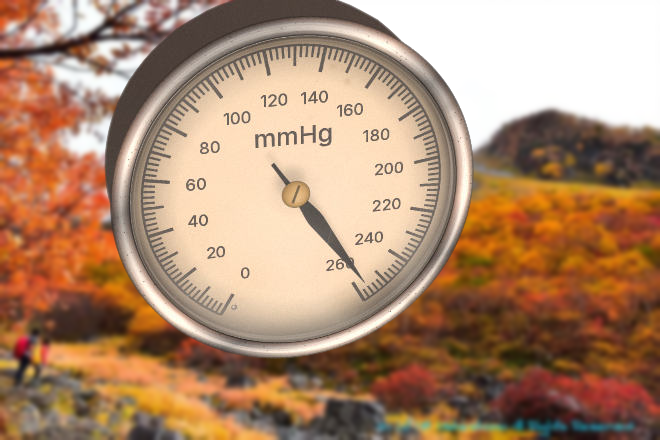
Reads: 256 mmHg
